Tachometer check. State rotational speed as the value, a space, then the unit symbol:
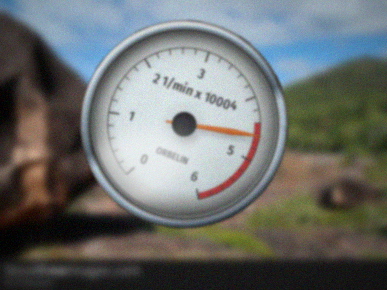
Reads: 4600 rpm
